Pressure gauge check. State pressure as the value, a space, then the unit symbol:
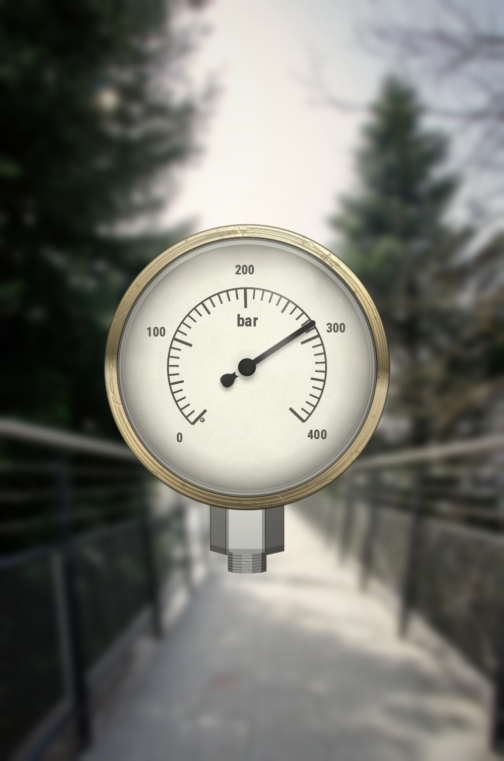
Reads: 285 bar
